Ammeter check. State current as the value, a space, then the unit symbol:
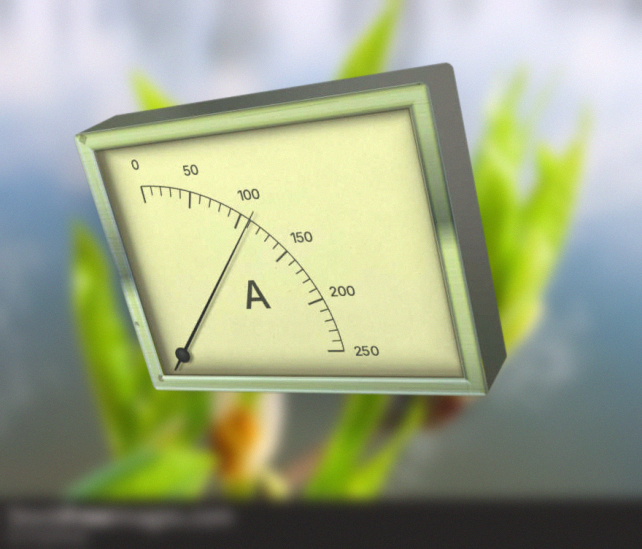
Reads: 110 A
